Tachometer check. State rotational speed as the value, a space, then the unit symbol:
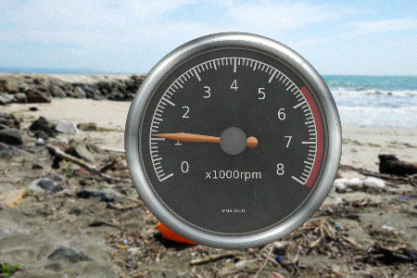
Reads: 1100 rpm
